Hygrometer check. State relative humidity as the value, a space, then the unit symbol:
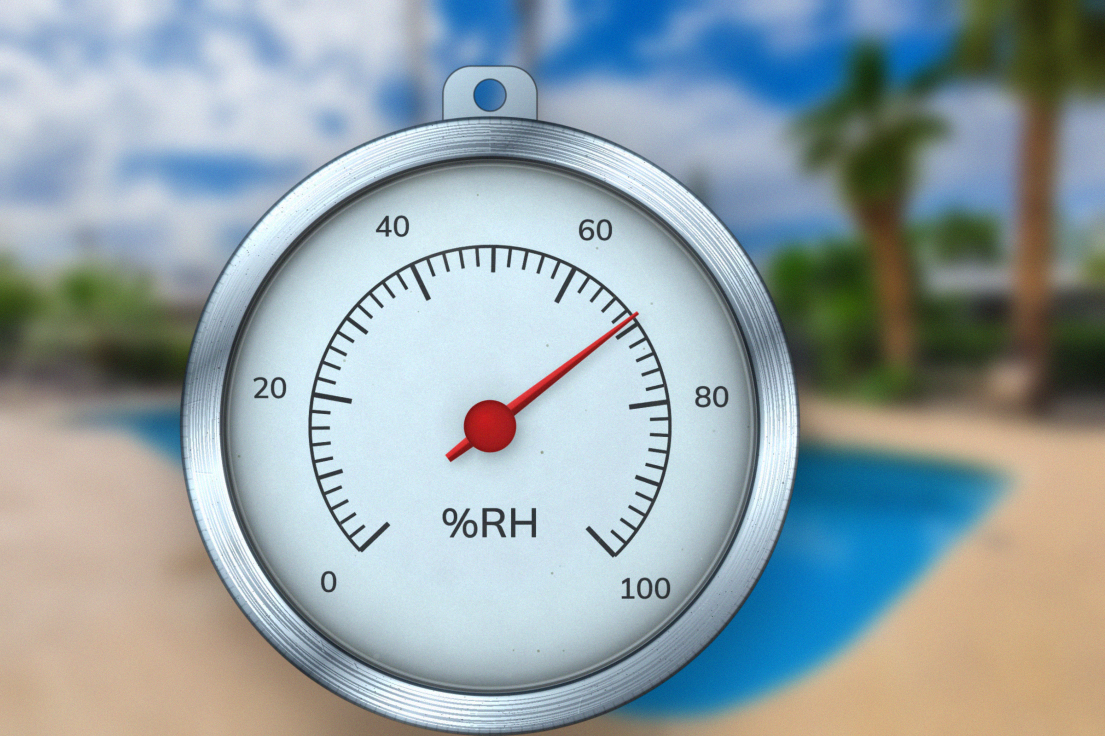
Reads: 69 %
